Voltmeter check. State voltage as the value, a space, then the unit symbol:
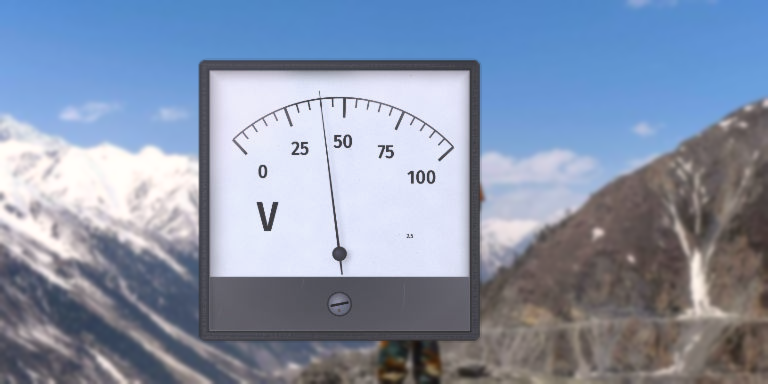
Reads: 40 V
